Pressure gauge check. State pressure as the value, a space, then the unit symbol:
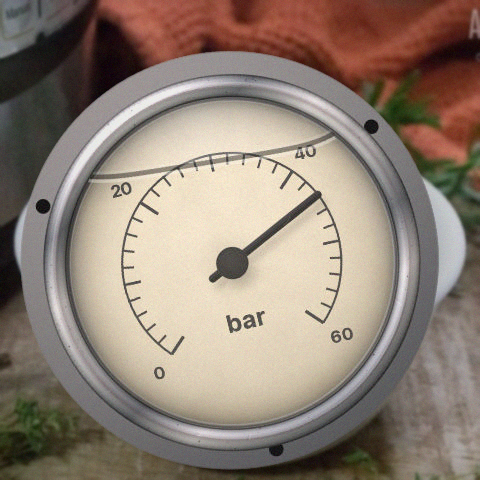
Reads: 44 bar
